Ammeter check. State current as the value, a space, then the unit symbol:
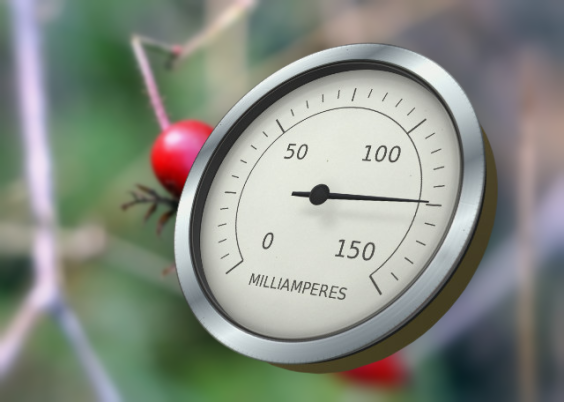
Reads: 125 mA
